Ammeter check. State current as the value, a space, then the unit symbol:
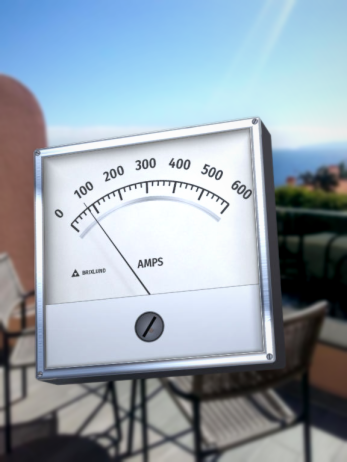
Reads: 80 A
